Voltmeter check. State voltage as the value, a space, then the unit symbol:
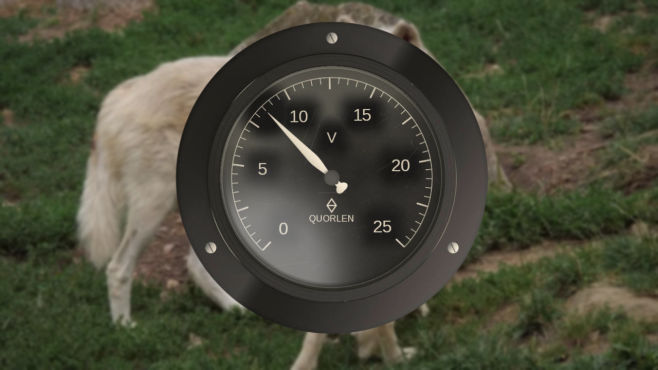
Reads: 8.5 V
